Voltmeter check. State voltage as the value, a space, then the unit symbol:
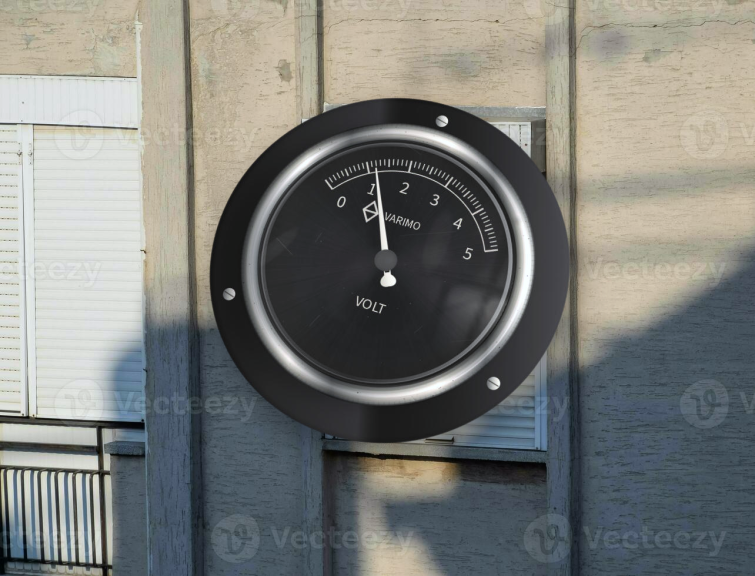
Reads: 1.2 V
